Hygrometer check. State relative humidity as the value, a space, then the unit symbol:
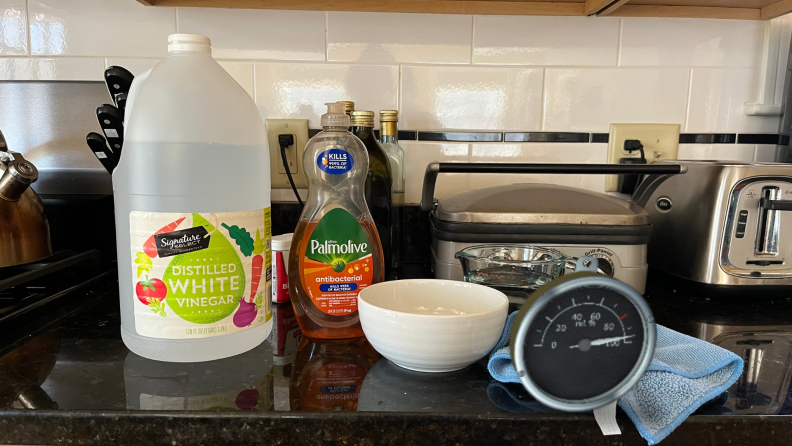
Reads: 95 %
